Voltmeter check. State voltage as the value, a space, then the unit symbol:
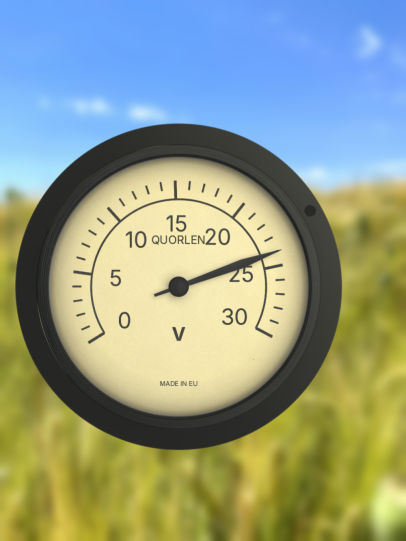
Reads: 24 V
